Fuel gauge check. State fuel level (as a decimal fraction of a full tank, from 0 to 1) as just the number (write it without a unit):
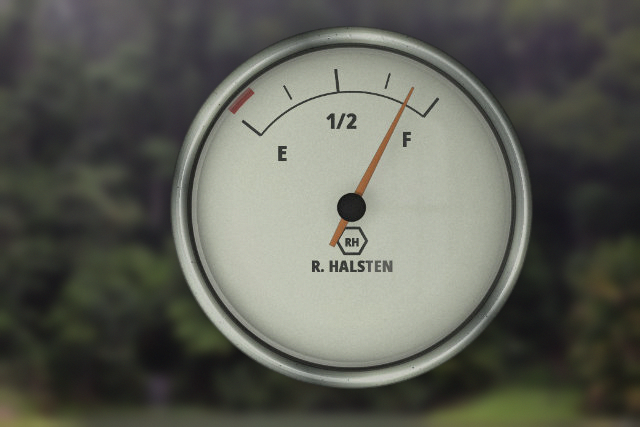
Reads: 0.875
